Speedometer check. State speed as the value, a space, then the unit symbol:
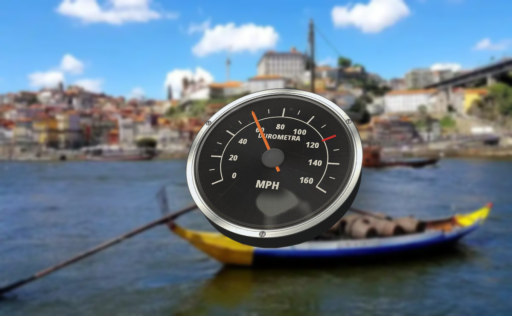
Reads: 60 mph
